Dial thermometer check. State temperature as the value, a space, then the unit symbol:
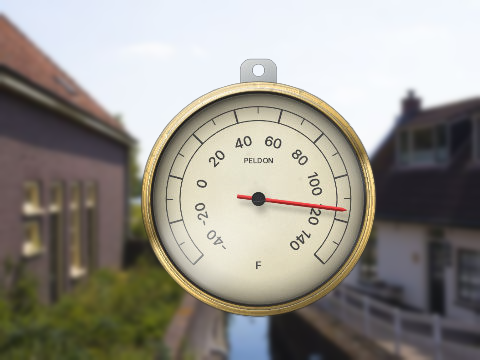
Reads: 115 °F
